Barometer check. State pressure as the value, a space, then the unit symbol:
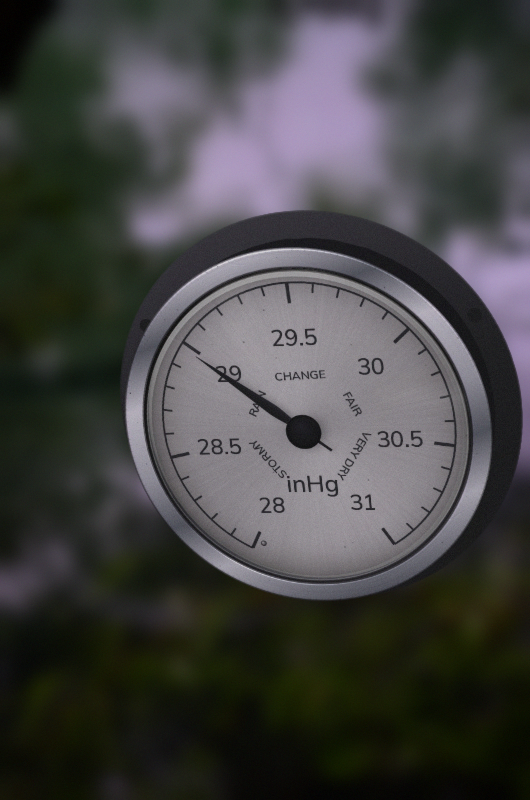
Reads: 29 inHg
